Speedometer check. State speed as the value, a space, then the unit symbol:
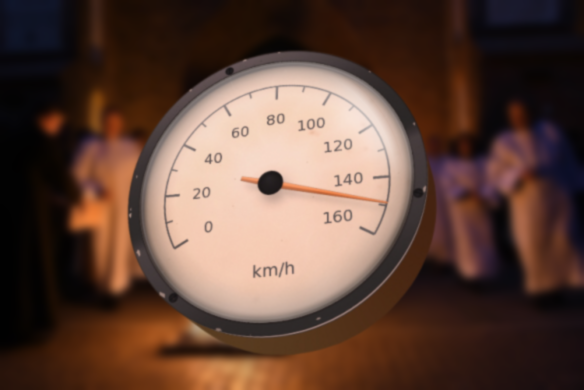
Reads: 150 km/h
